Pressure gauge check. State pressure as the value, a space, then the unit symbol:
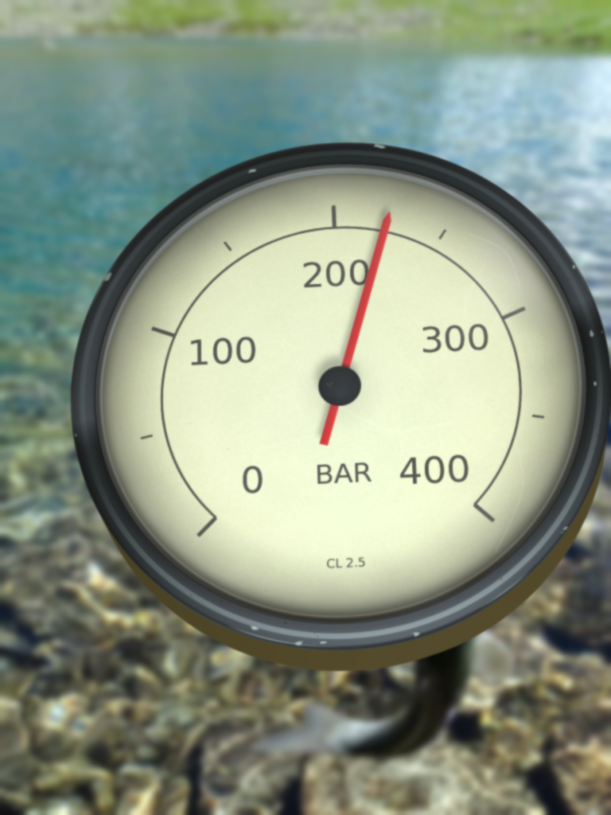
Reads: 225 bar
